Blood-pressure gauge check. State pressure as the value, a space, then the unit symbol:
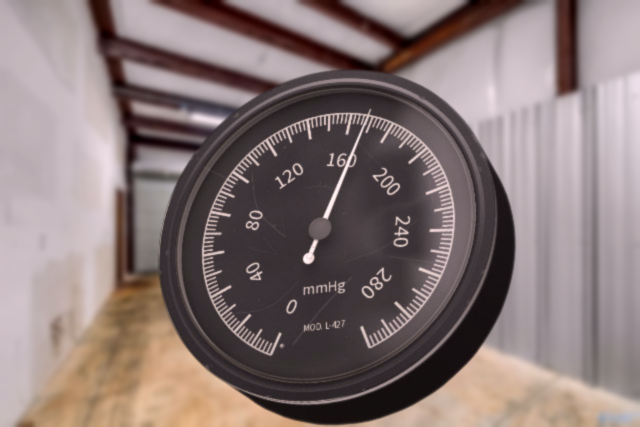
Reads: 170 mmHg
